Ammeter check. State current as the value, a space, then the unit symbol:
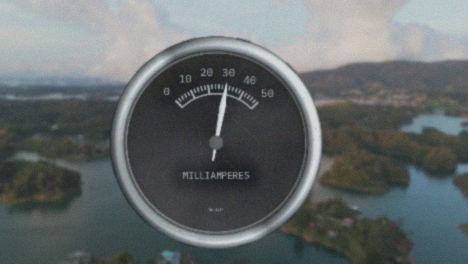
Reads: 30 mA
